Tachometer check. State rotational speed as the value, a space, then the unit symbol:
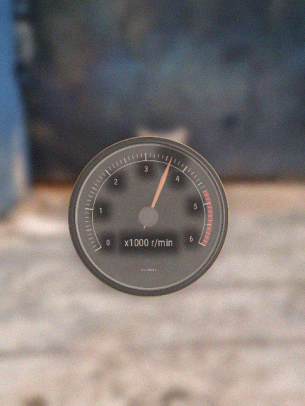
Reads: 3600 rpm
